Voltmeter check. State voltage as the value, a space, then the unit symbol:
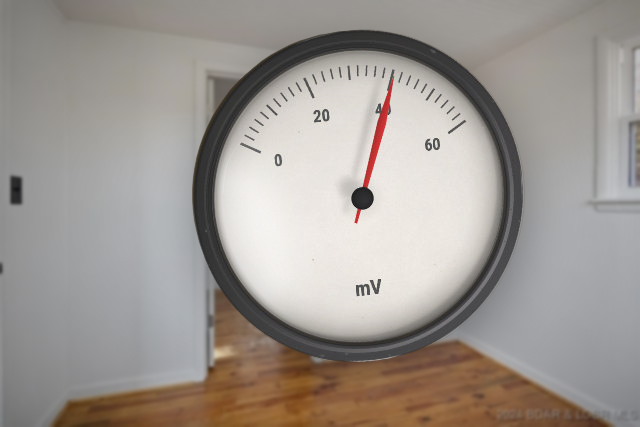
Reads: 40 mV
